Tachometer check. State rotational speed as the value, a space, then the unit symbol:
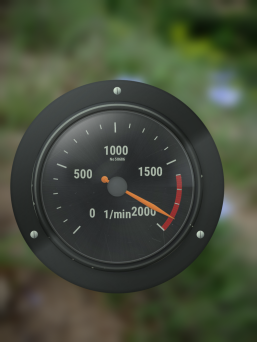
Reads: 1900 rpm
